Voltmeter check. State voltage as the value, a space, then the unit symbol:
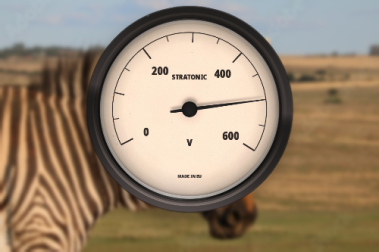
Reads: 500 V
